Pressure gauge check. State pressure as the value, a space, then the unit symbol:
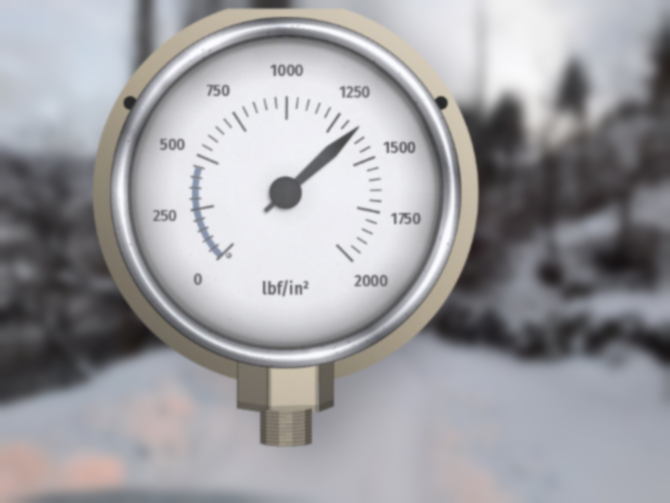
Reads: 1350 psi
